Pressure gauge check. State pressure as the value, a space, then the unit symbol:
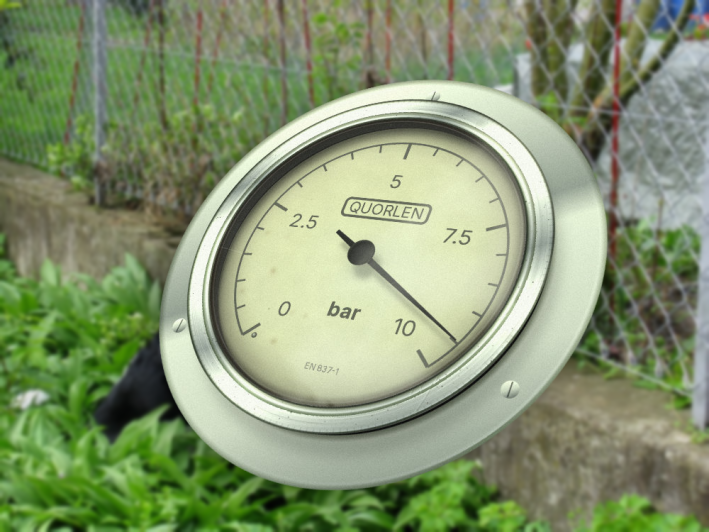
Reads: 9.5 bar
